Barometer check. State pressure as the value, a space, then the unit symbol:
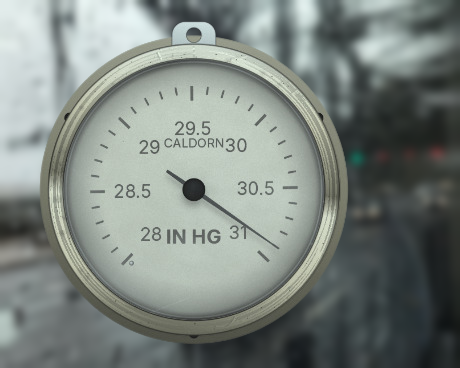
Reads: 30.9 inHg
